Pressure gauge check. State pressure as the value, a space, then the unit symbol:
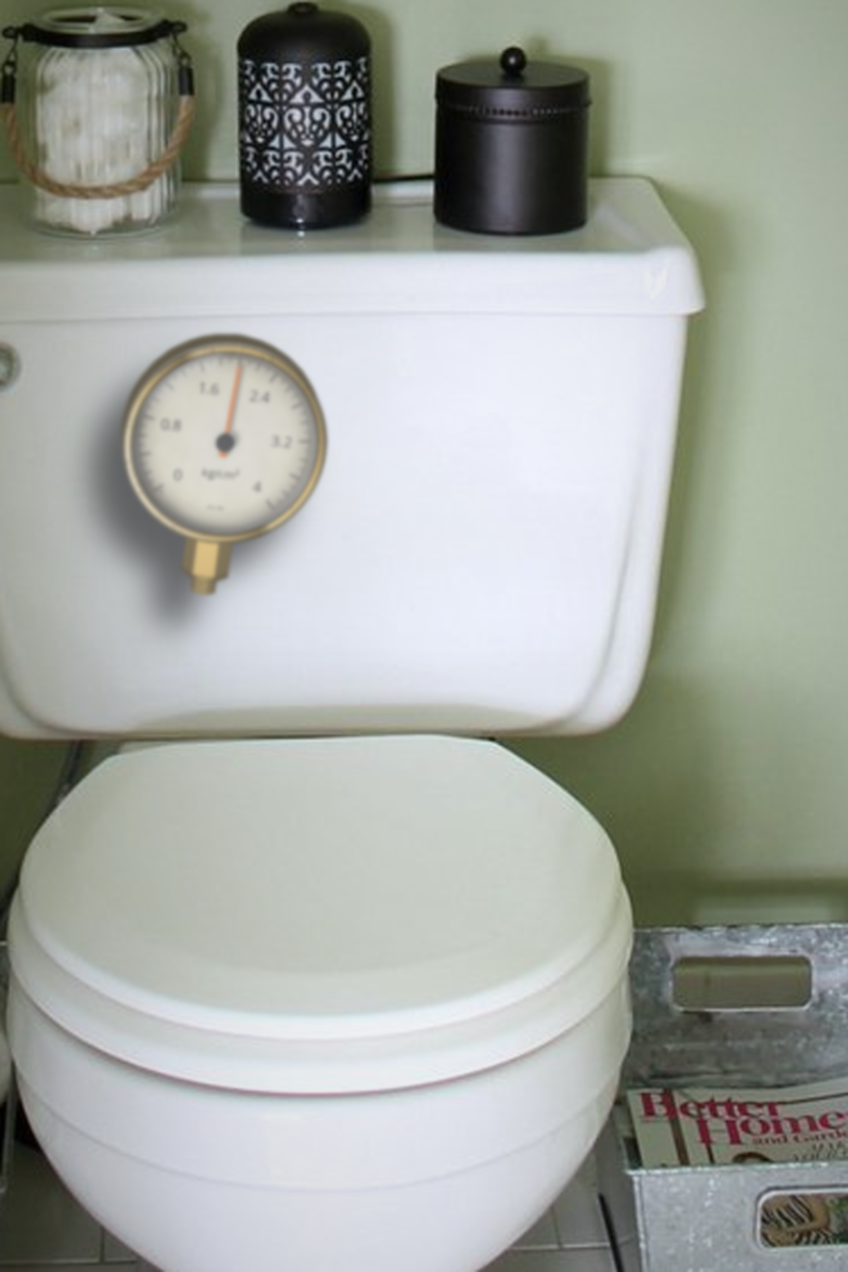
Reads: 2 kg/cm²
